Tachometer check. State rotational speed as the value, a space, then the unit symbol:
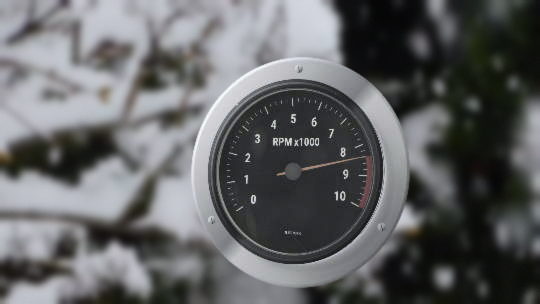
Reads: 8400 rpm
